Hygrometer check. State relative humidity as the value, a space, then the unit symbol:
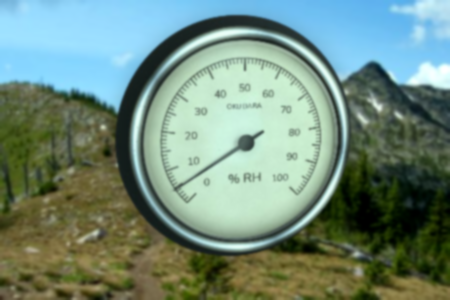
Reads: 5 %
